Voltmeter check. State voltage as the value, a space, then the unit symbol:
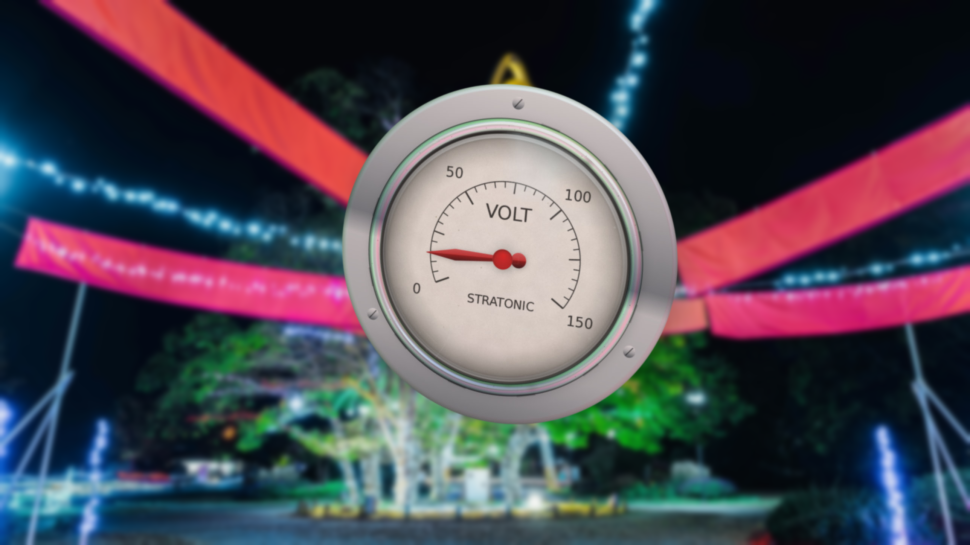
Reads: 15 V
